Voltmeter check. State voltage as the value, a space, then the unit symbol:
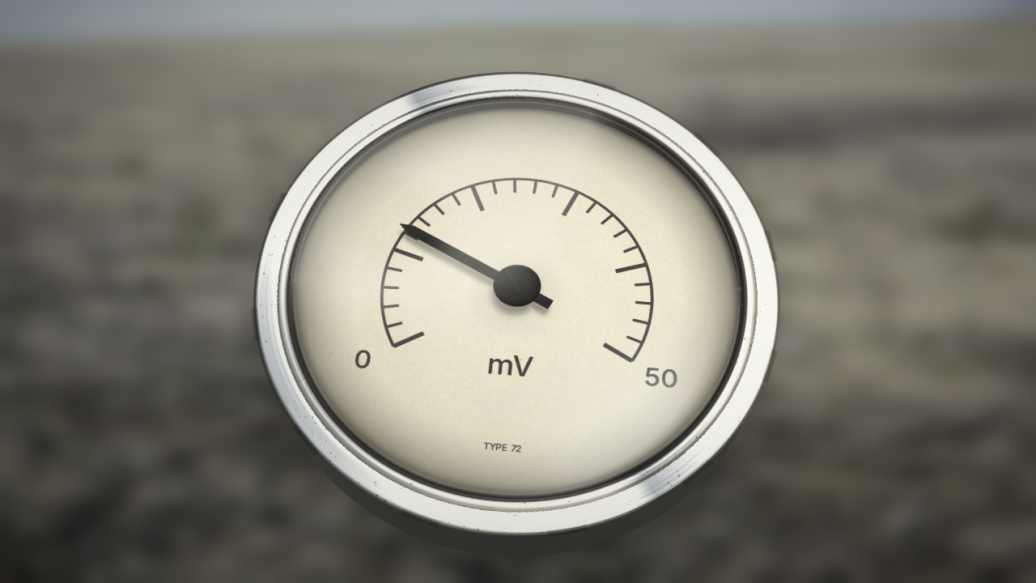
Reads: 12 mV
